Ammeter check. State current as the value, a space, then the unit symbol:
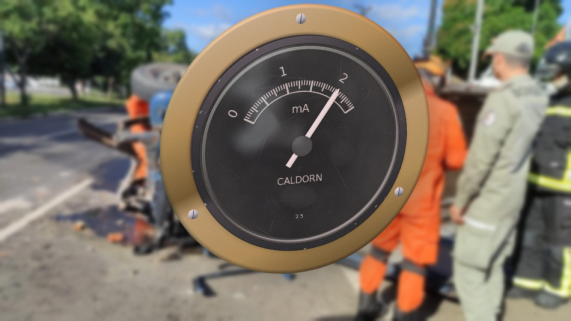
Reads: 2 mA
